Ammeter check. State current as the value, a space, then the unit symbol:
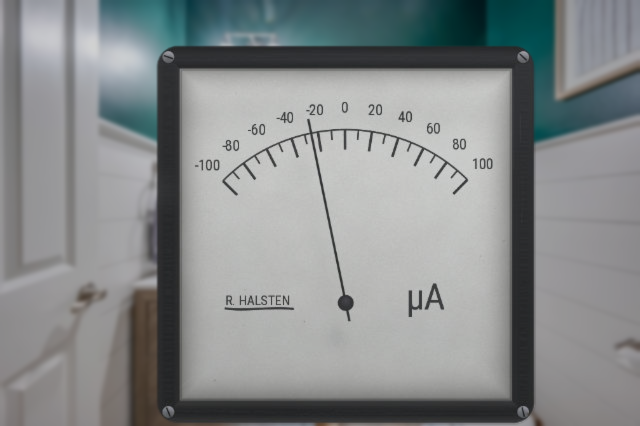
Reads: -25 µA
